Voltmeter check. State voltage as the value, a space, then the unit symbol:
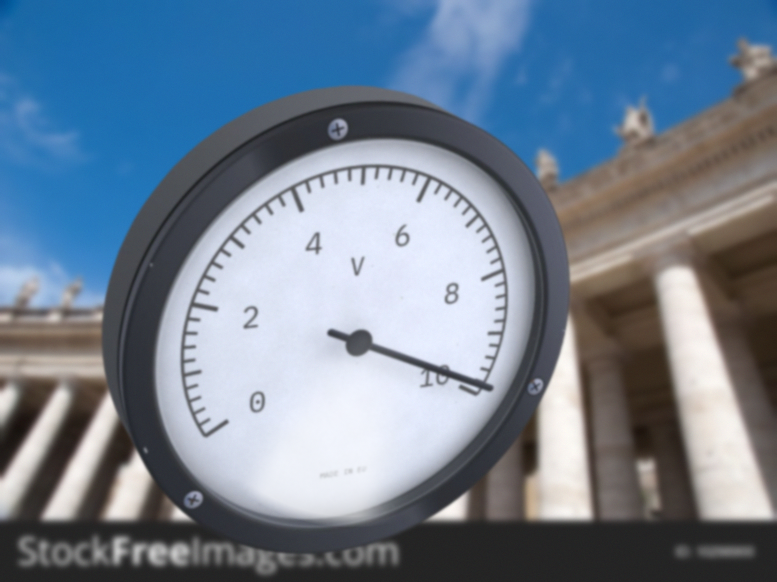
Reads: 9.8 V
